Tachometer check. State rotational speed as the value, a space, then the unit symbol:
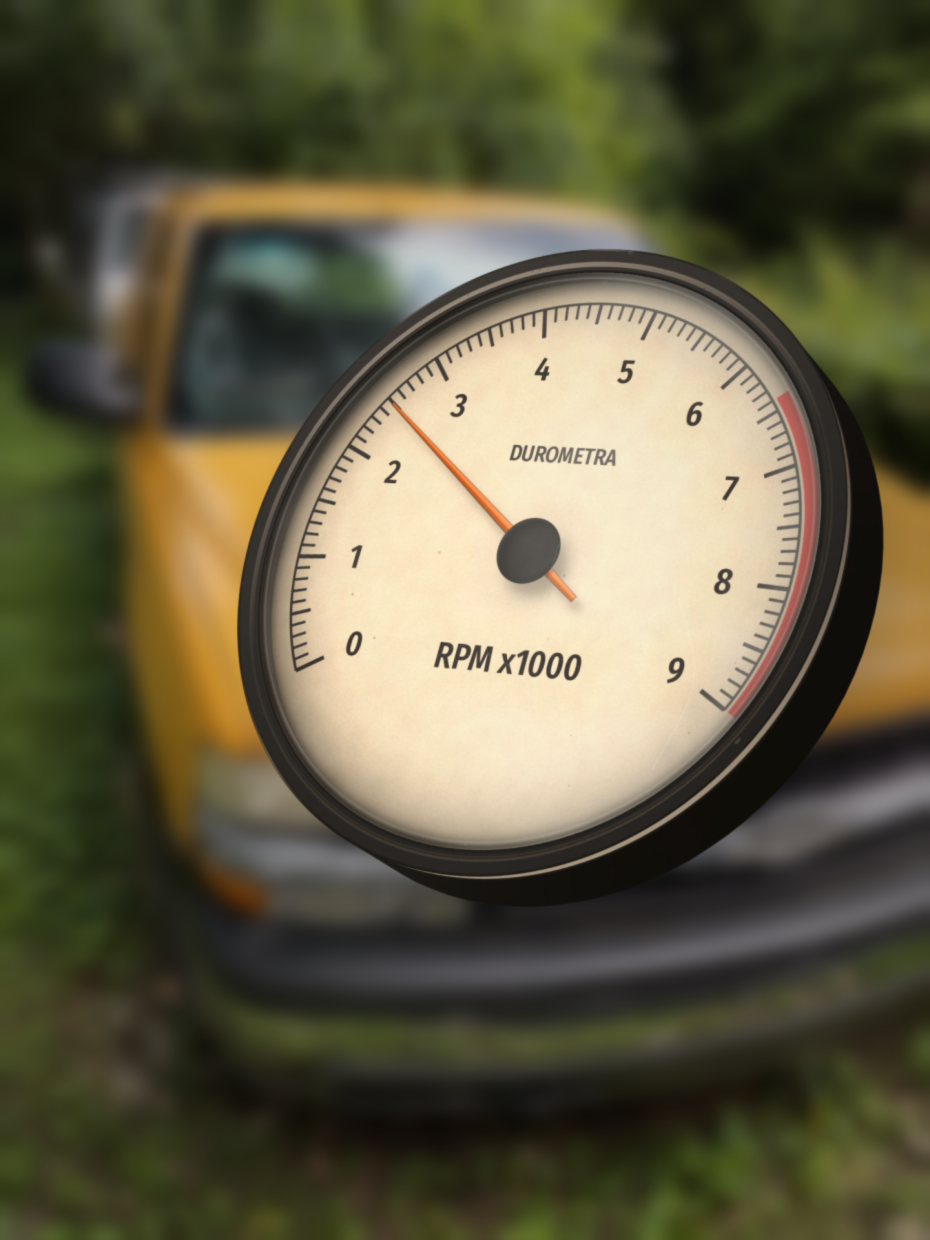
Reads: 2500 rpm
